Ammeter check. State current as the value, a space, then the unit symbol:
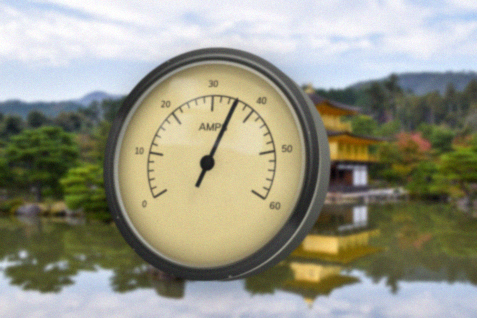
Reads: 36 A
